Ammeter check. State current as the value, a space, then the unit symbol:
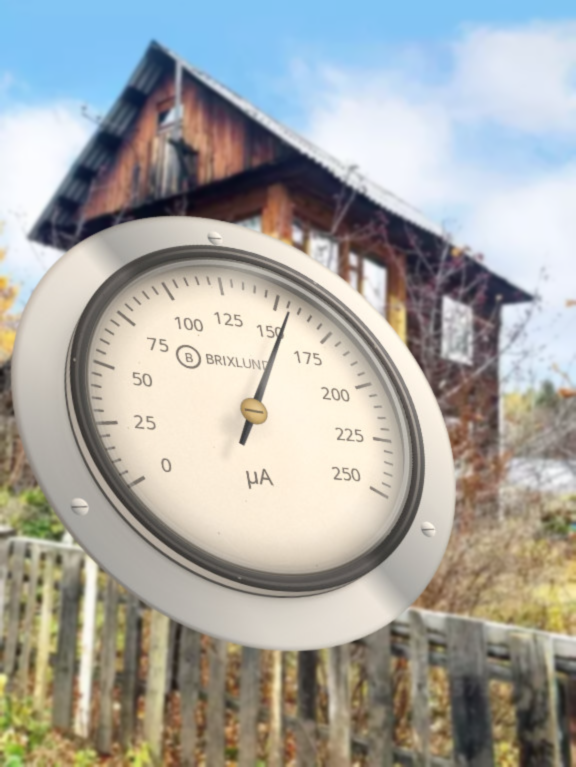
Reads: 155 µA
